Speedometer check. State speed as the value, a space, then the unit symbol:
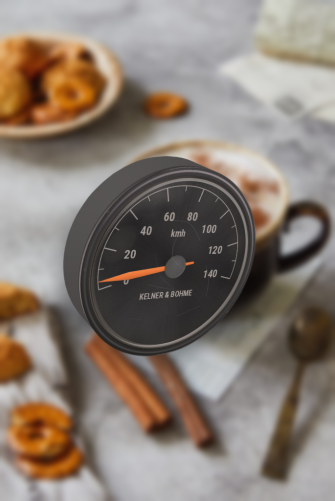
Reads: 5 km/h
